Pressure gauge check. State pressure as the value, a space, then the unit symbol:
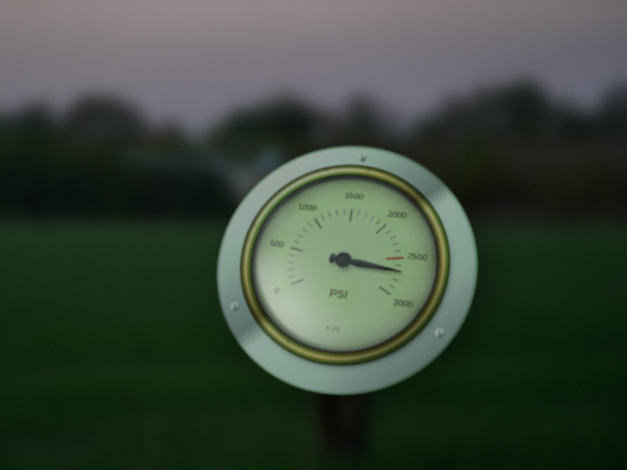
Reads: 2700 psi
